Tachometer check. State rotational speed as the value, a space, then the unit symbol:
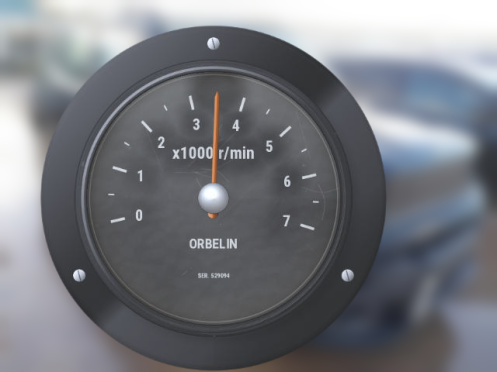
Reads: 3500 rpm
